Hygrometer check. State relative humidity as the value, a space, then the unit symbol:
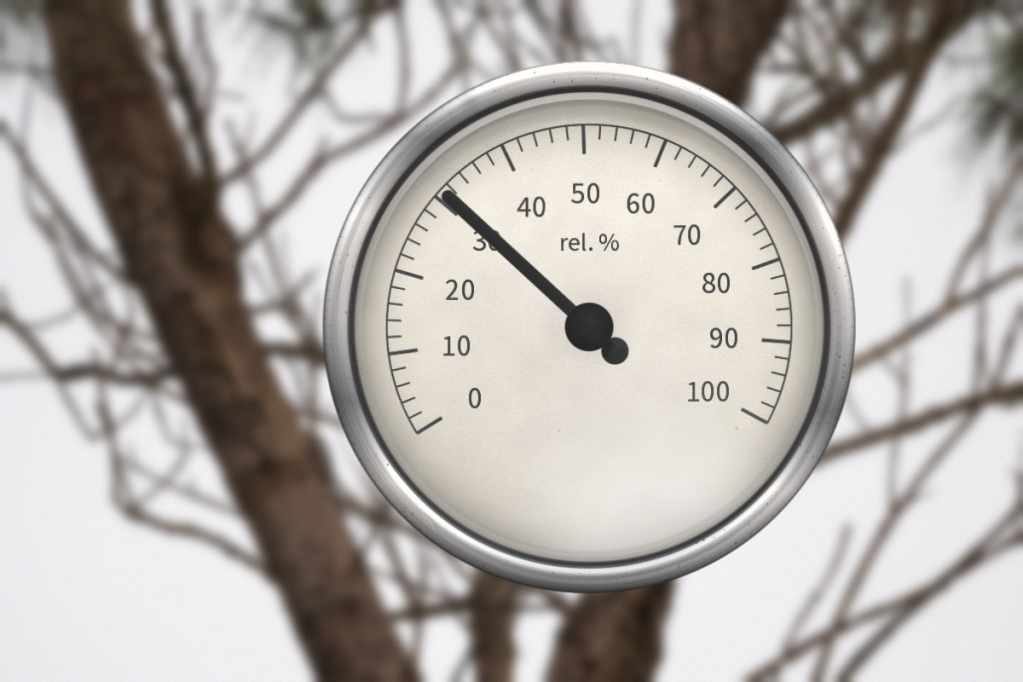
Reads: 31 %
